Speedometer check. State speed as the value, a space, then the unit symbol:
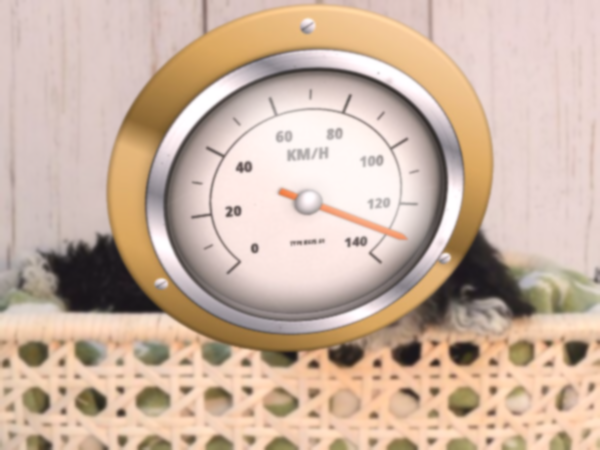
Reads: 130 km/h
